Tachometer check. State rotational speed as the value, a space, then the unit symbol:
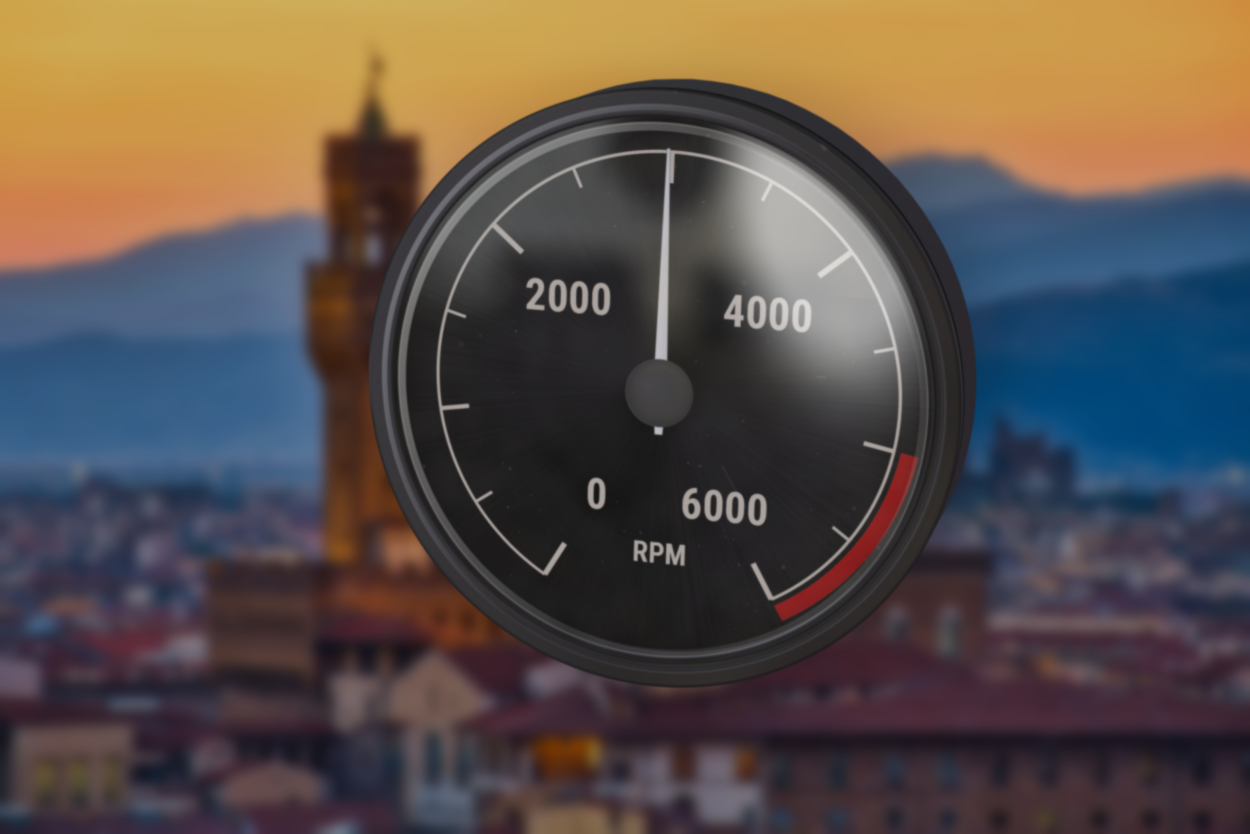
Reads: 3000 rpm
